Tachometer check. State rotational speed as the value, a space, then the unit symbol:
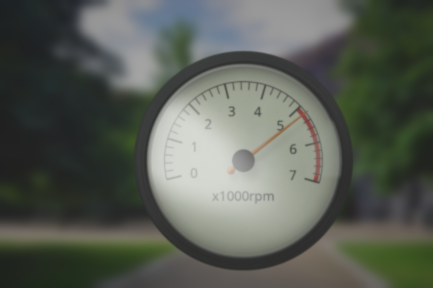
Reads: 5200 rpm
